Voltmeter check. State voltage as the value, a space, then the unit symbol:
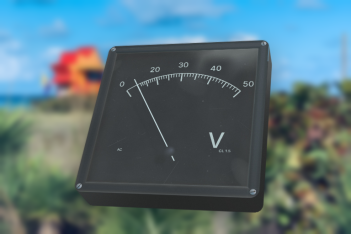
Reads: 10 V
